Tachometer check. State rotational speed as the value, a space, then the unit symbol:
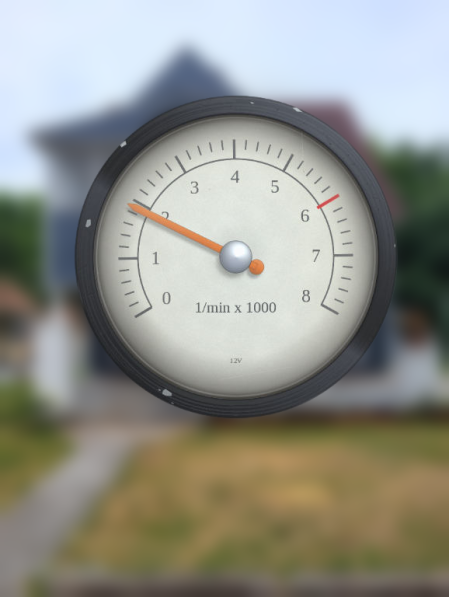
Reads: 1900 rpm
